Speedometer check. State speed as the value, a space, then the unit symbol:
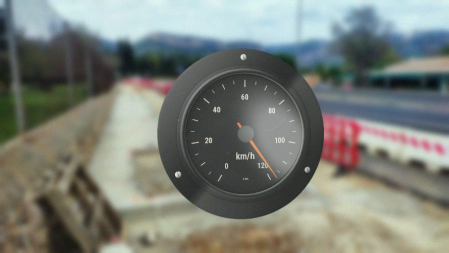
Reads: 117.5 km/h
